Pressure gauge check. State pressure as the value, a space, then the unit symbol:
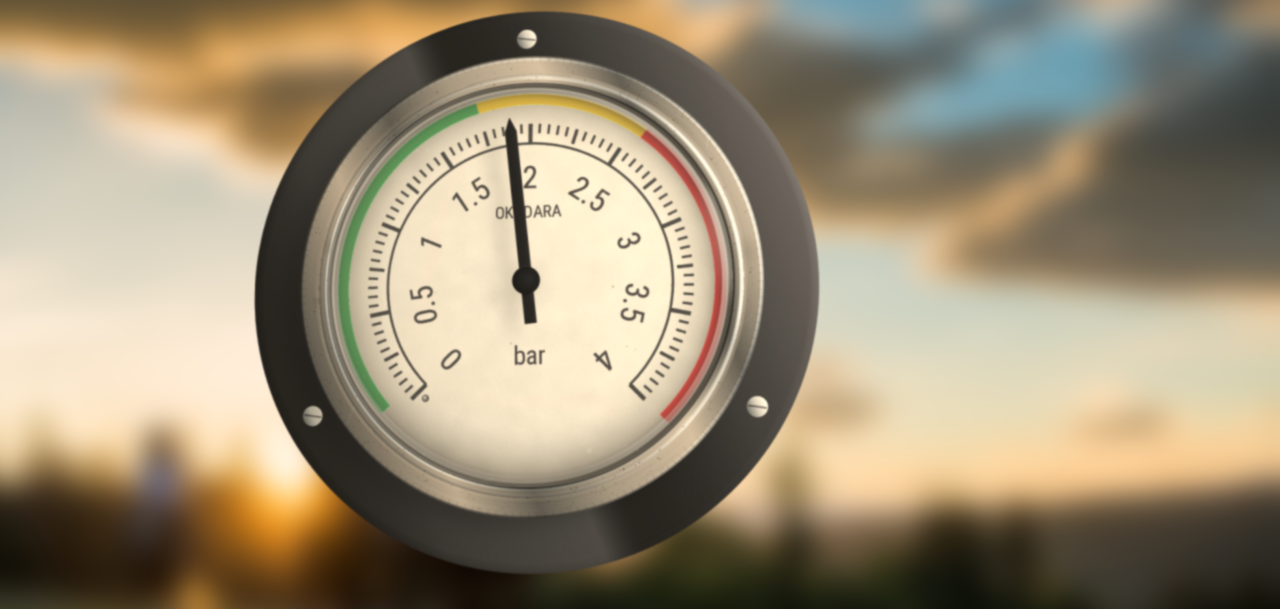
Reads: 1.9 bar
